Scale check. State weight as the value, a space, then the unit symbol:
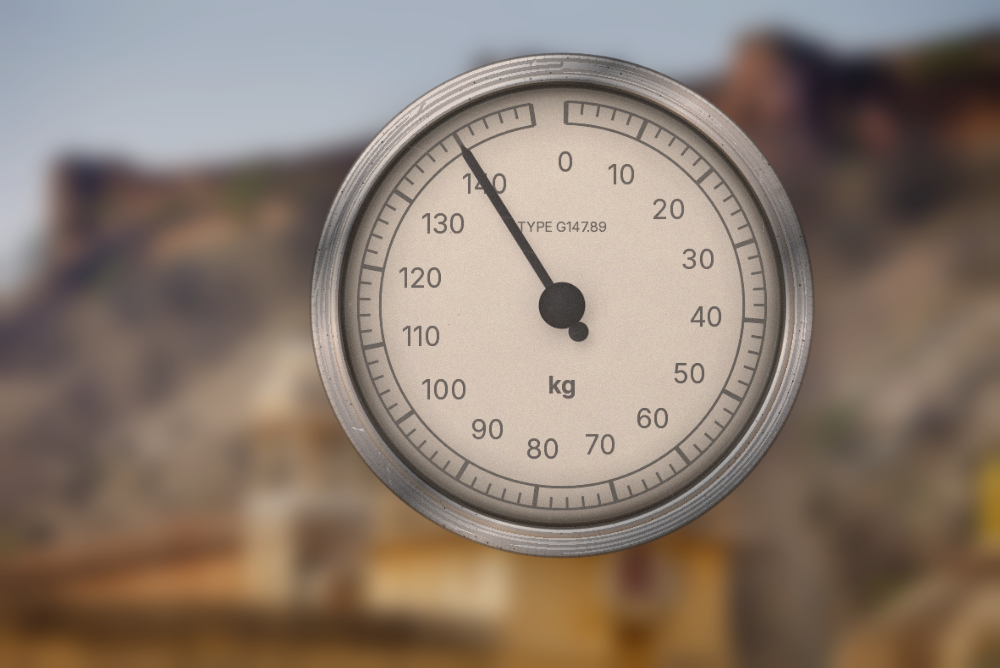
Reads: 140 kg
